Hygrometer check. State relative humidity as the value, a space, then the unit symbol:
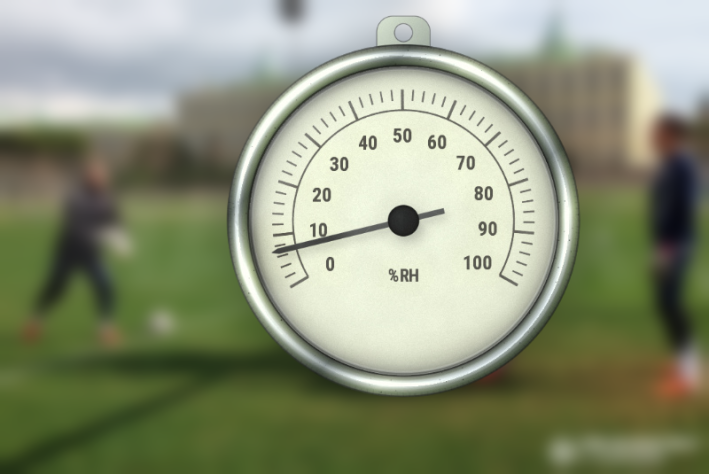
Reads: 7 %
